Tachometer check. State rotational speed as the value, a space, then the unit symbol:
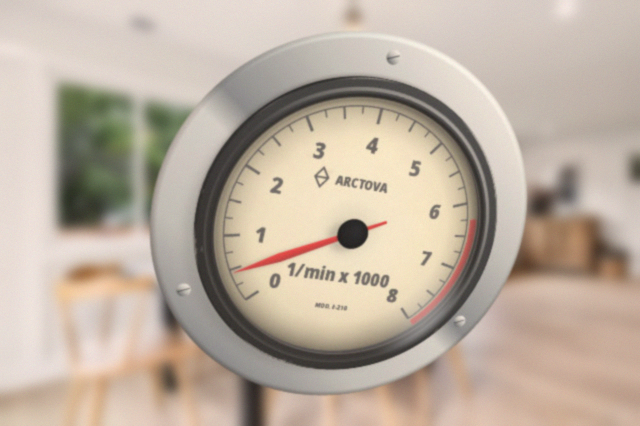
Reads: 500 rpm
